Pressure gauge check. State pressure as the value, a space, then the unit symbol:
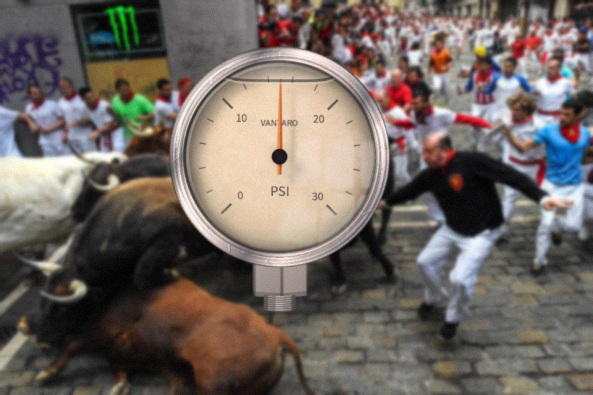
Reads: 15 psi
